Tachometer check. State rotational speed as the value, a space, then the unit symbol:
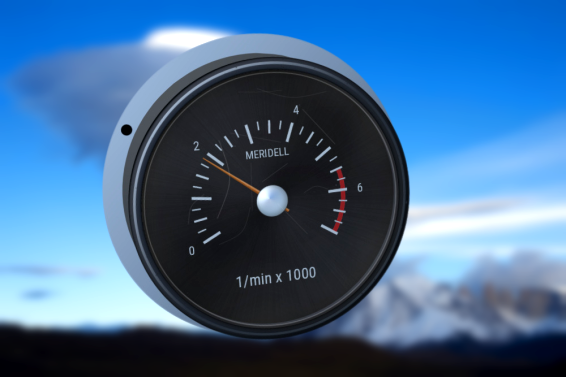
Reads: 1875 rpm
